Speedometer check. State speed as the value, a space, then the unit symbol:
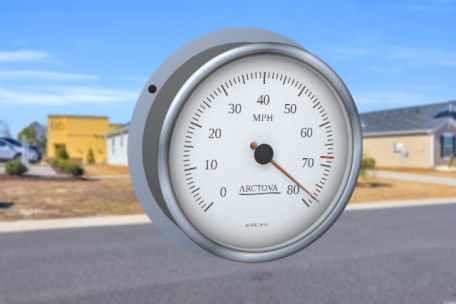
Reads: 78 mph
